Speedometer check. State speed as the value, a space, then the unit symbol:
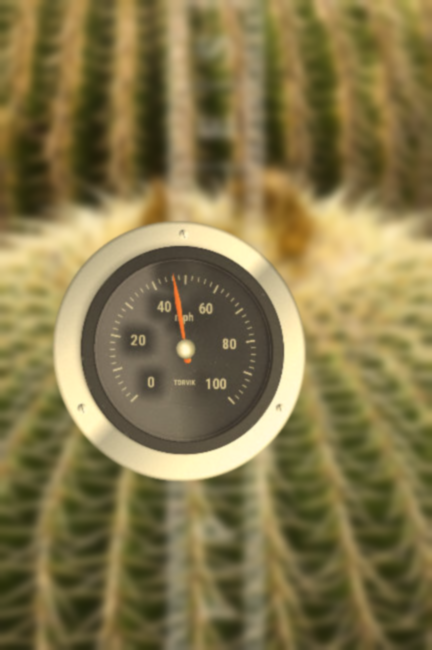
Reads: 46 mph
